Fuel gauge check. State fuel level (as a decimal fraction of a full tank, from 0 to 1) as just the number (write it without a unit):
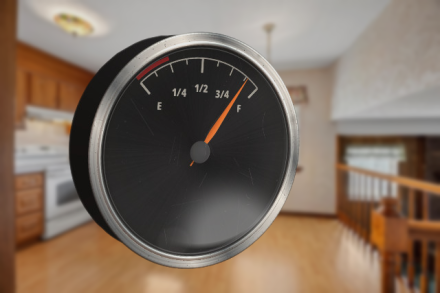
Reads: 0.875
